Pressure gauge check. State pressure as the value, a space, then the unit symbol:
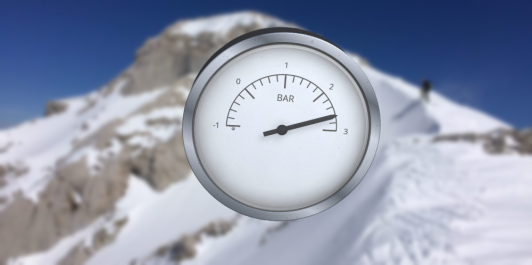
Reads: 2.6 bar
